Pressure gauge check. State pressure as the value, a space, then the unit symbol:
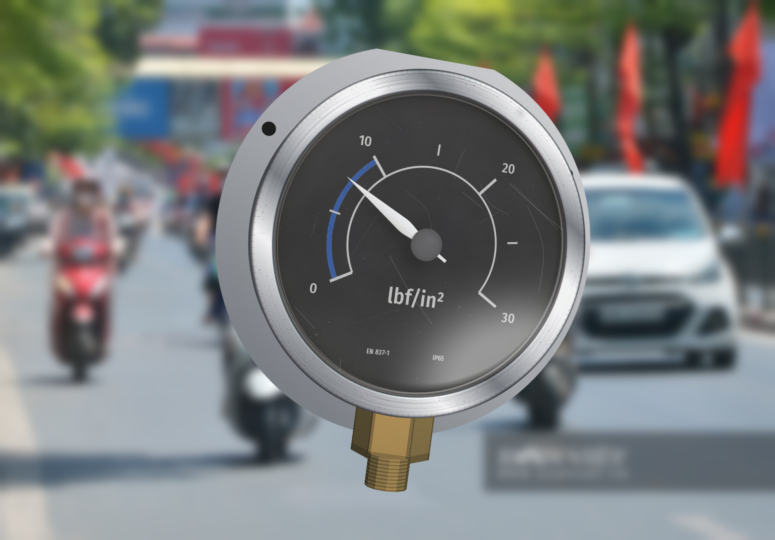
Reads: 7.5 psi
